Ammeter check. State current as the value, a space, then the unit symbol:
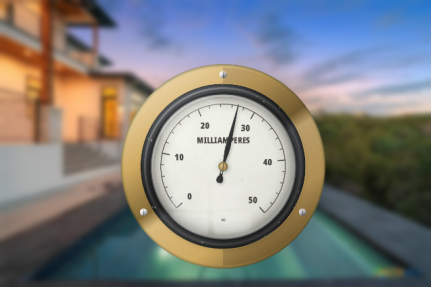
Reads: 27 mA
